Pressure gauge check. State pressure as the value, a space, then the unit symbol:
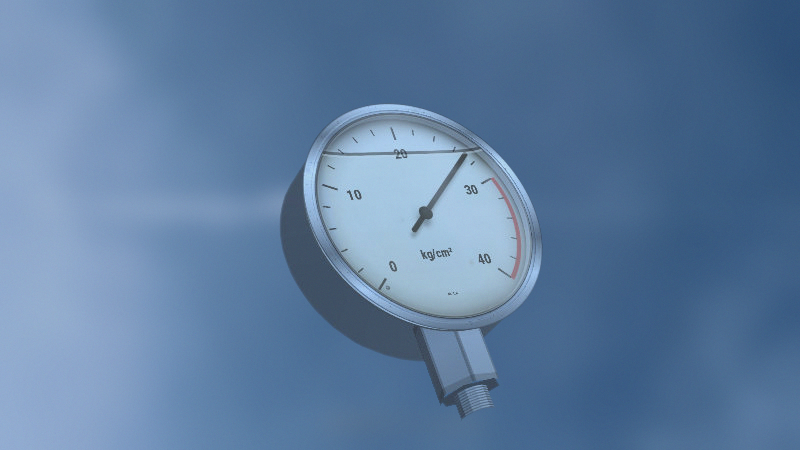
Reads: 27 kg/cm²
